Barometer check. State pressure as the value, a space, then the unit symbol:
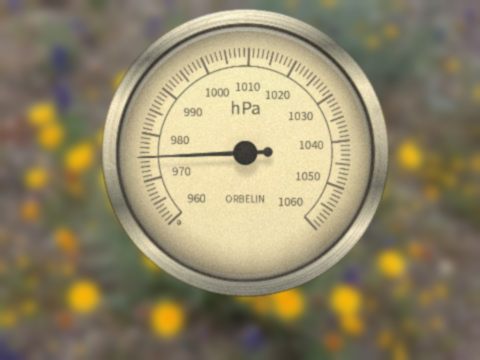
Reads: 975 hPa
